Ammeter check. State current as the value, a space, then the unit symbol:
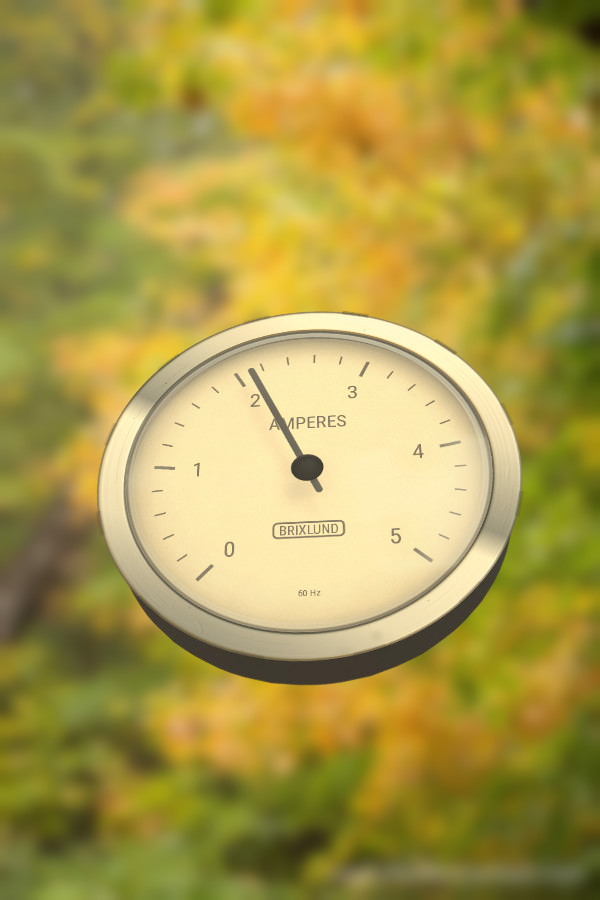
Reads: 2.1 A
